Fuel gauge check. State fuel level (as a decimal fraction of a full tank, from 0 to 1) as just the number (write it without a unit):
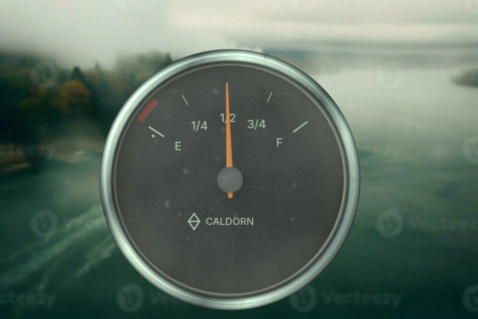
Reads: 0.5
